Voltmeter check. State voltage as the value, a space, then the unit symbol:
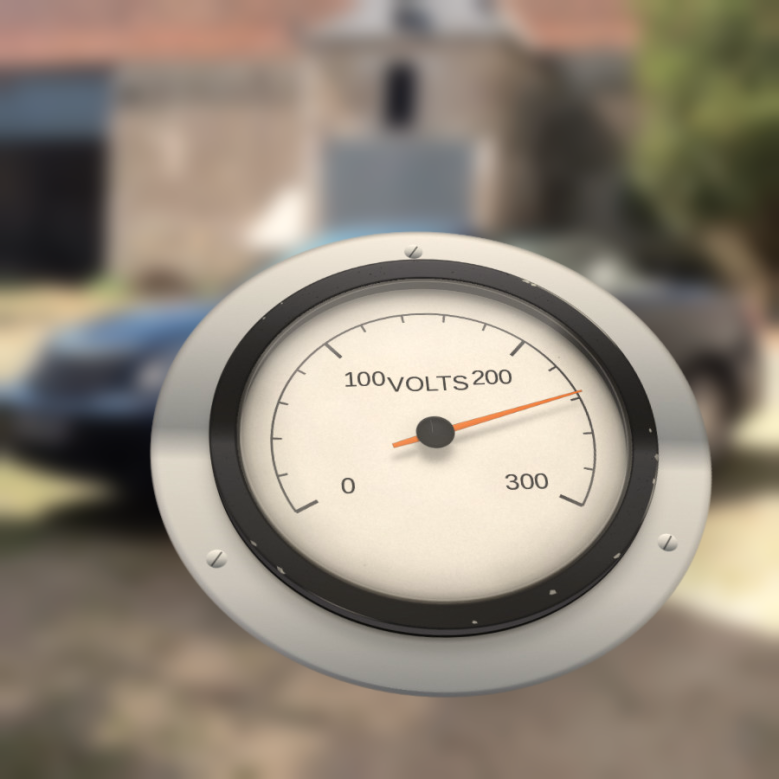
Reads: 240 V
